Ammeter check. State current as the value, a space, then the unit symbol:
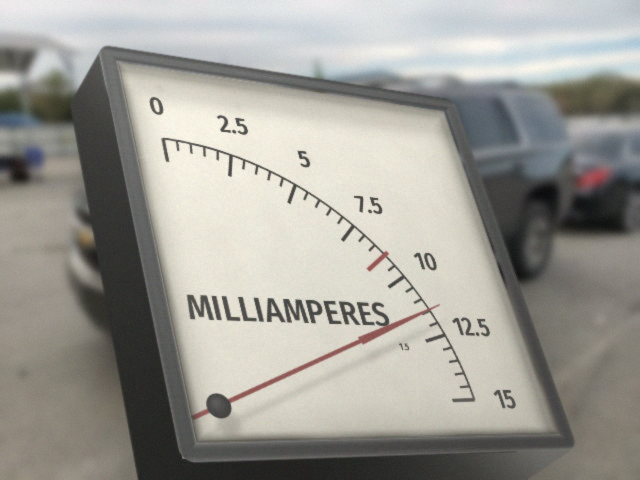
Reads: 11.5 mA
